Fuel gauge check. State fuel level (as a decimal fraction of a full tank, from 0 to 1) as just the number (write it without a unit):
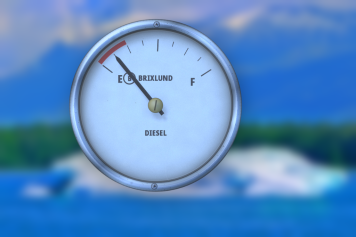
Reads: 0.125
